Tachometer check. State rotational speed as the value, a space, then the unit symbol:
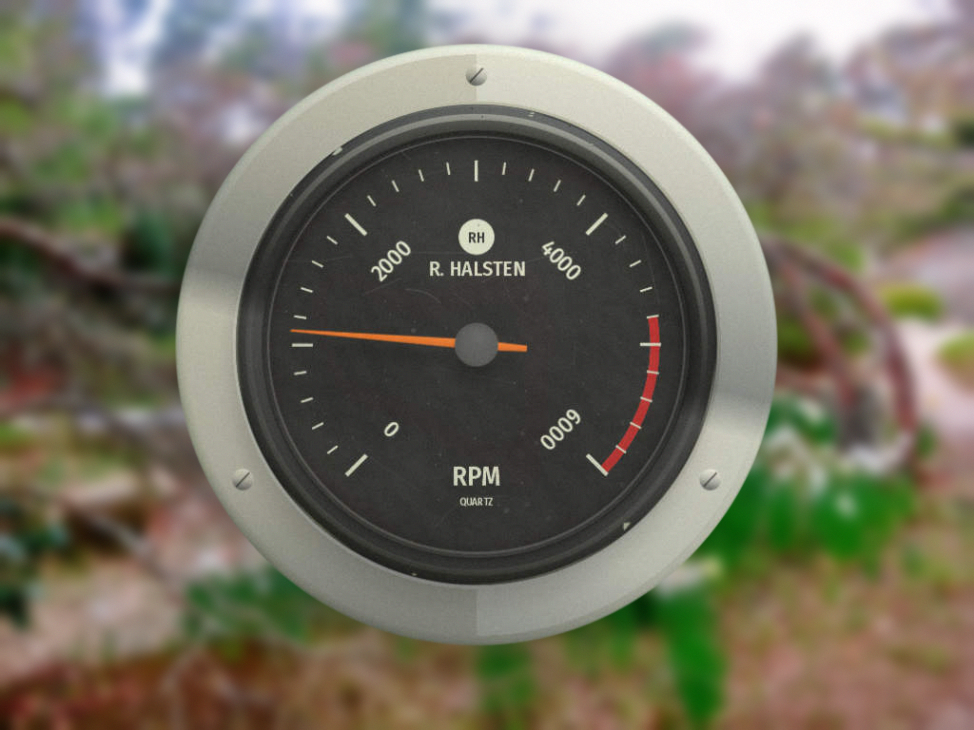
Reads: 1100 rpm
